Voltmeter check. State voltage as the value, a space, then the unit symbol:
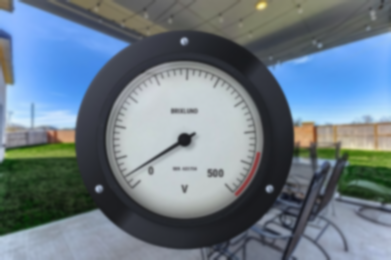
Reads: 20 V
